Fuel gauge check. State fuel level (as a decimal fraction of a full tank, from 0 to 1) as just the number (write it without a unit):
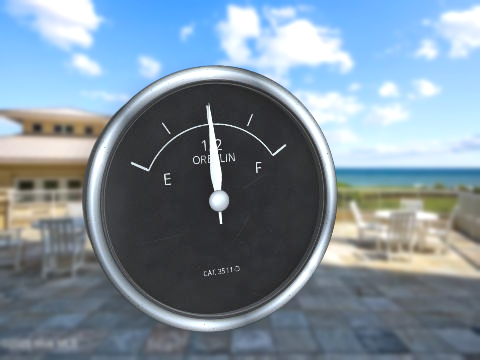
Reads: 0.5
